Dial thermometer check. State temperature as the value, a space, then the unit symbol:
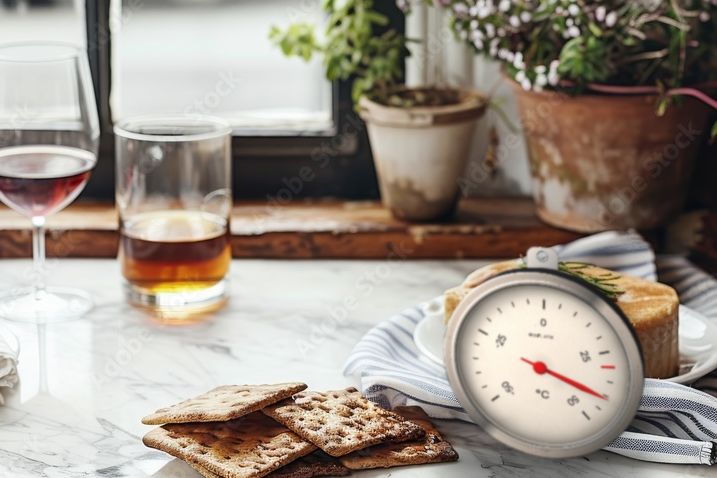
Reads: 40 °C
